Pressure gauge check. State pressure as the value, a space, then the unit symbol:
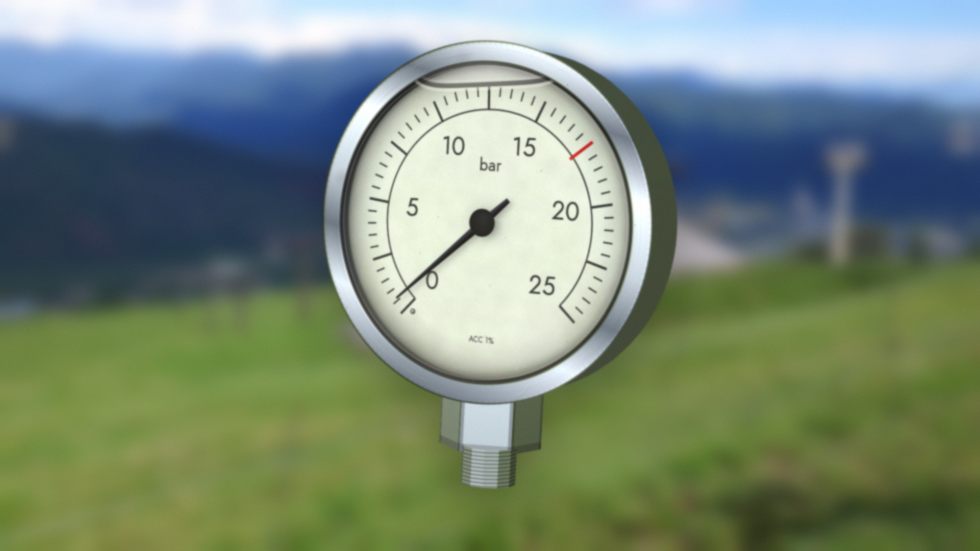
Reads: 0.5 bar
